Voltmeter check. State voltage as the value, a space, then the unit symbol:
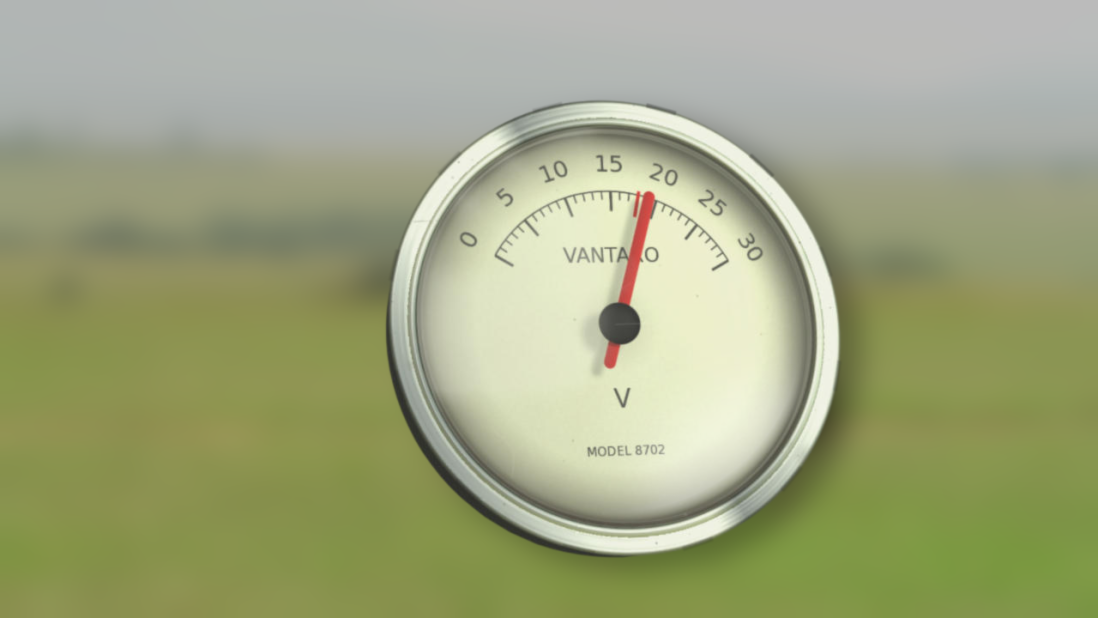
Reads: 19 V
